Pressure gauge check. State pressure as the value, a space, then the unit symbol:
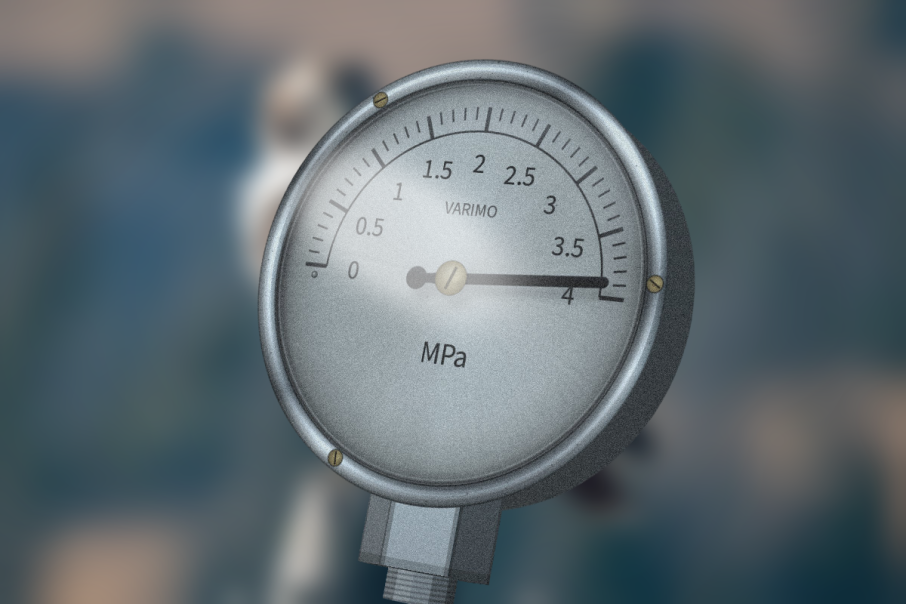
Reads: 3.9 MPa
